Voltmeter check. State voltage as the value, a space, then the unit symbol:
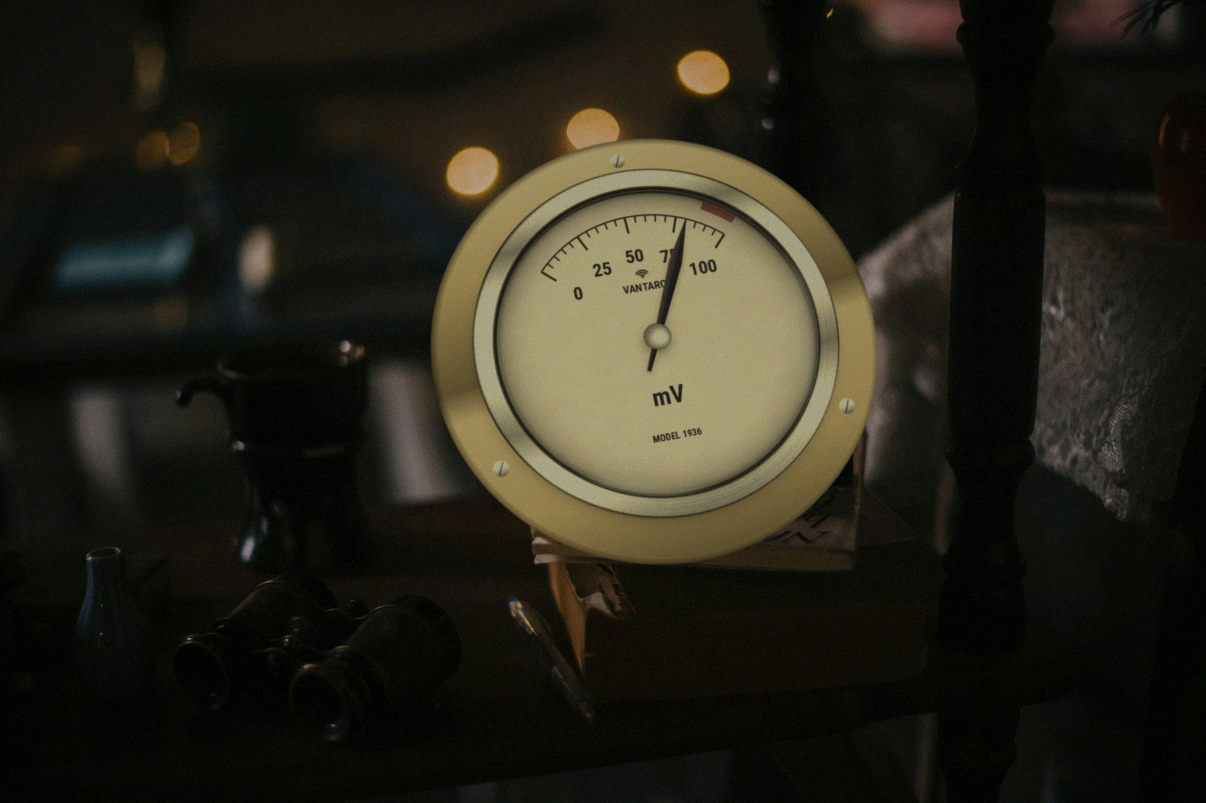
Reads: 80 mV
